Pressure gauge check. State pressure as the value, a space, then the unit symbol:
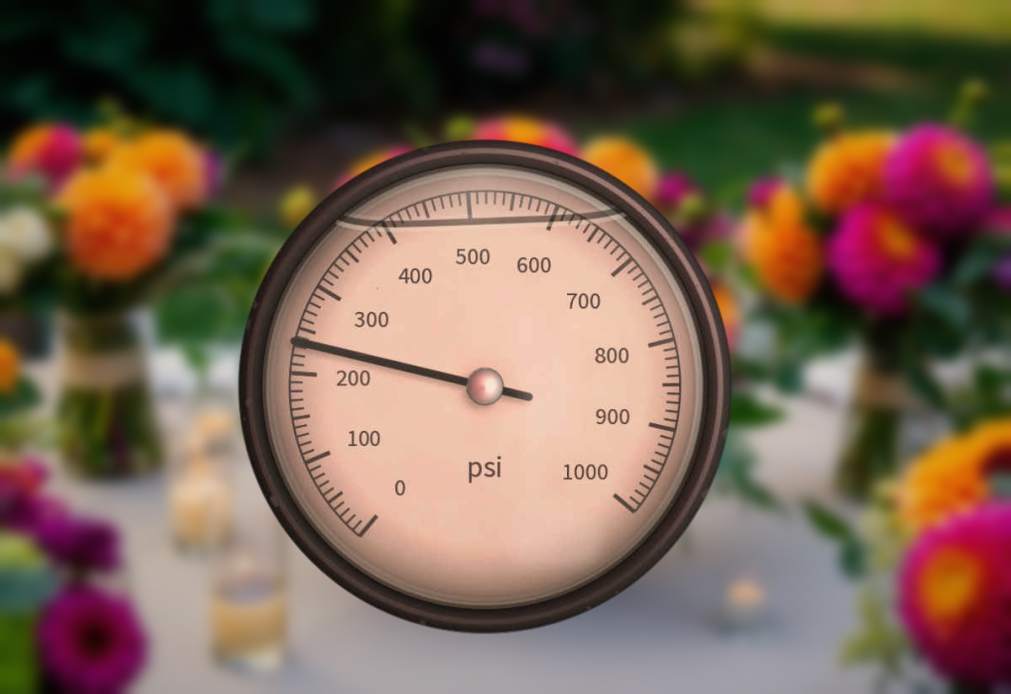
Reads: 235 psi
